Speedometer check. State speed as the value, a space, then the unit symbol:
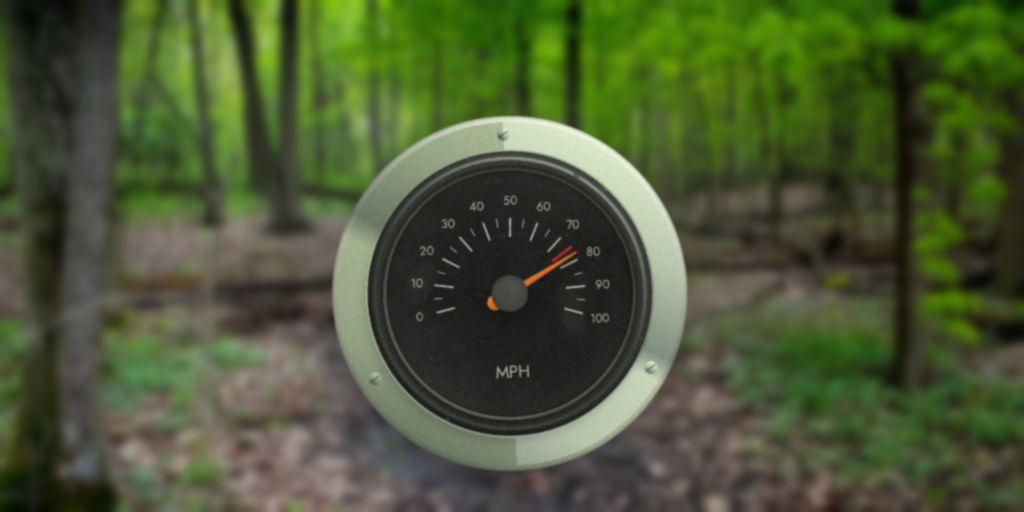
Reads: 77.5 mph
